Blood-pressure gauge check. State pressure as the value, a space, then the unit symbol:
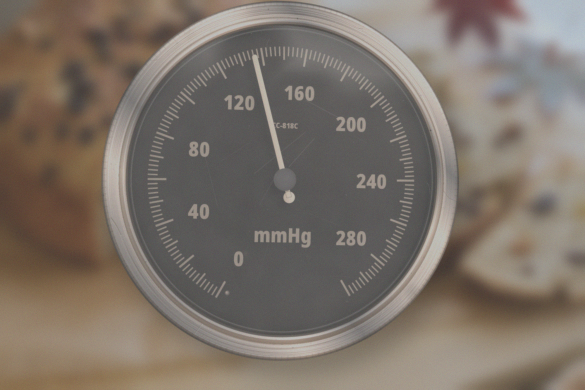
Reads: 136 mmHg
